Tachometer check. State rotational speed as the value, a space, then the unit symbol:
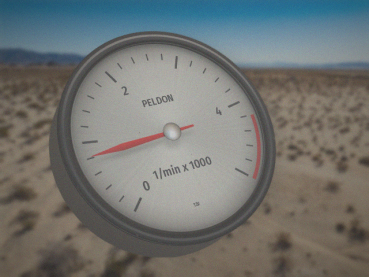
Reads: 800 rpm
